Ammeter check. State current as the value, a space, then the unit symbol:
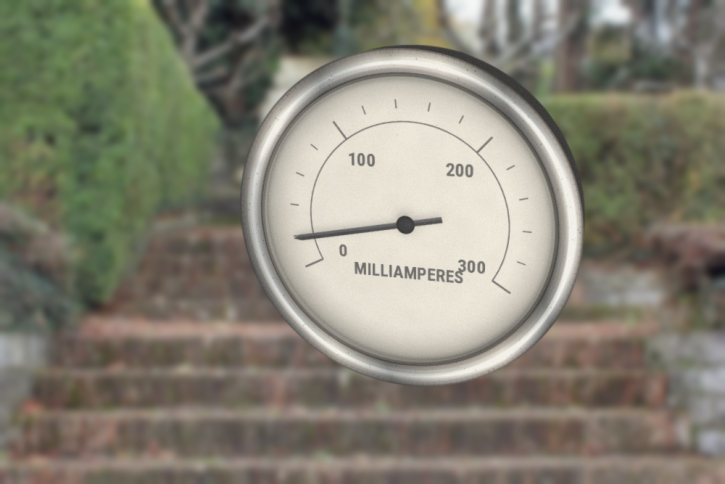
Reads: 20 mA
